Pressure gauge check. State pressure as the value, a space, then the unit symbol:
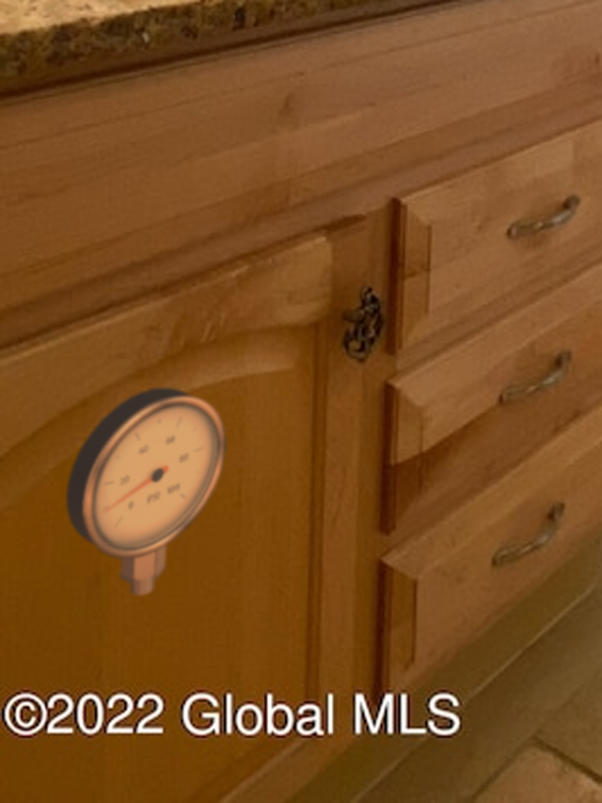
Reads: 10 psi
